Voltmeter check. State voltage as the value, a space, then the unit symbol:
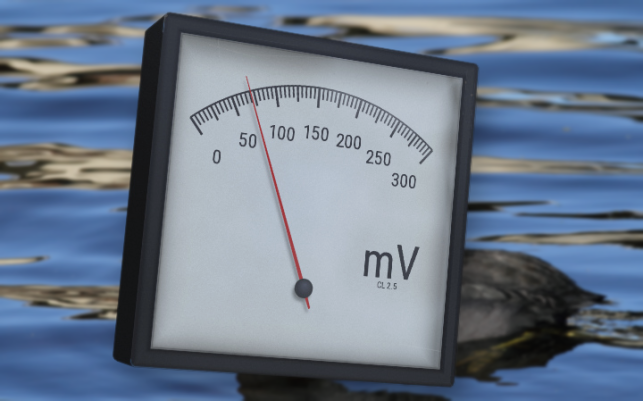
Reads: 70 mV
